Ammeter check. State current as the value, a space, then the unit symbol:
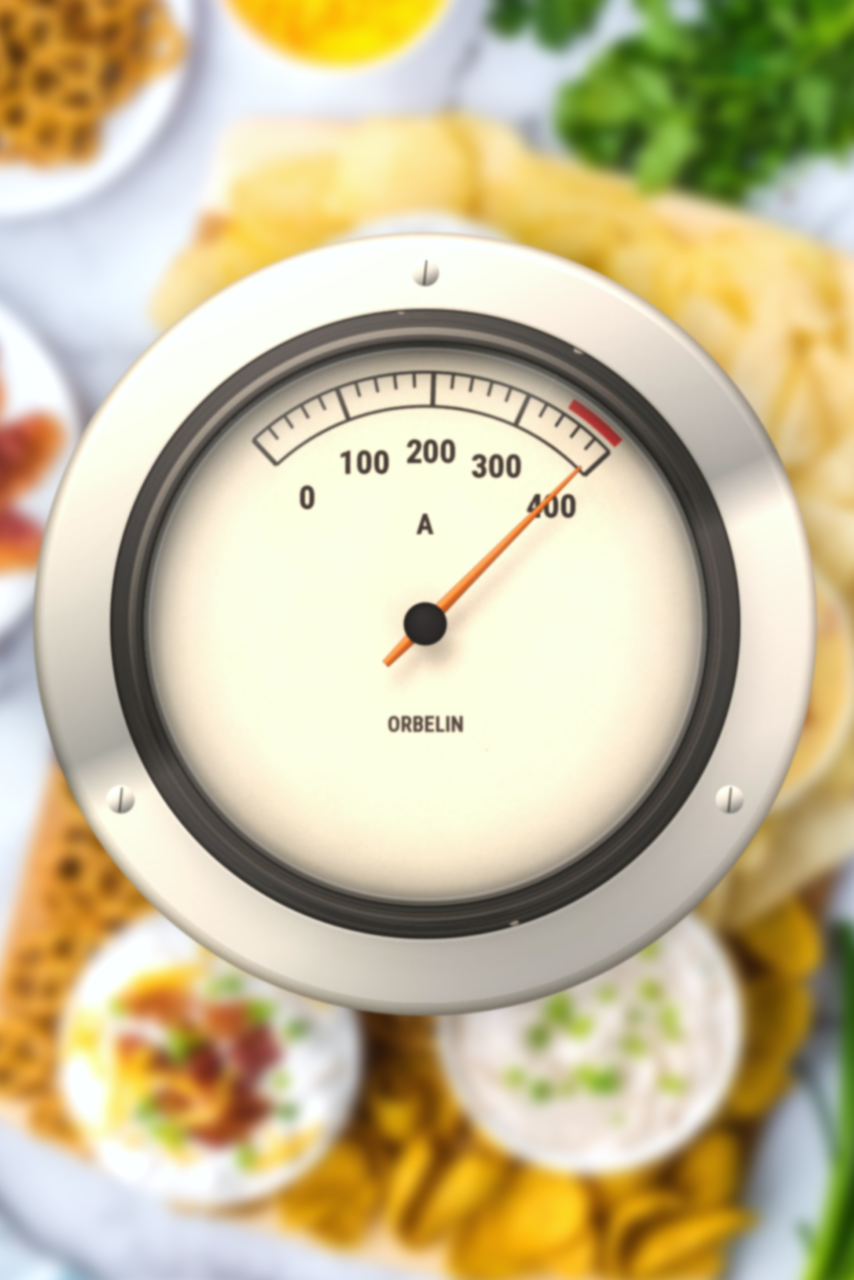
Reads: 390 A
